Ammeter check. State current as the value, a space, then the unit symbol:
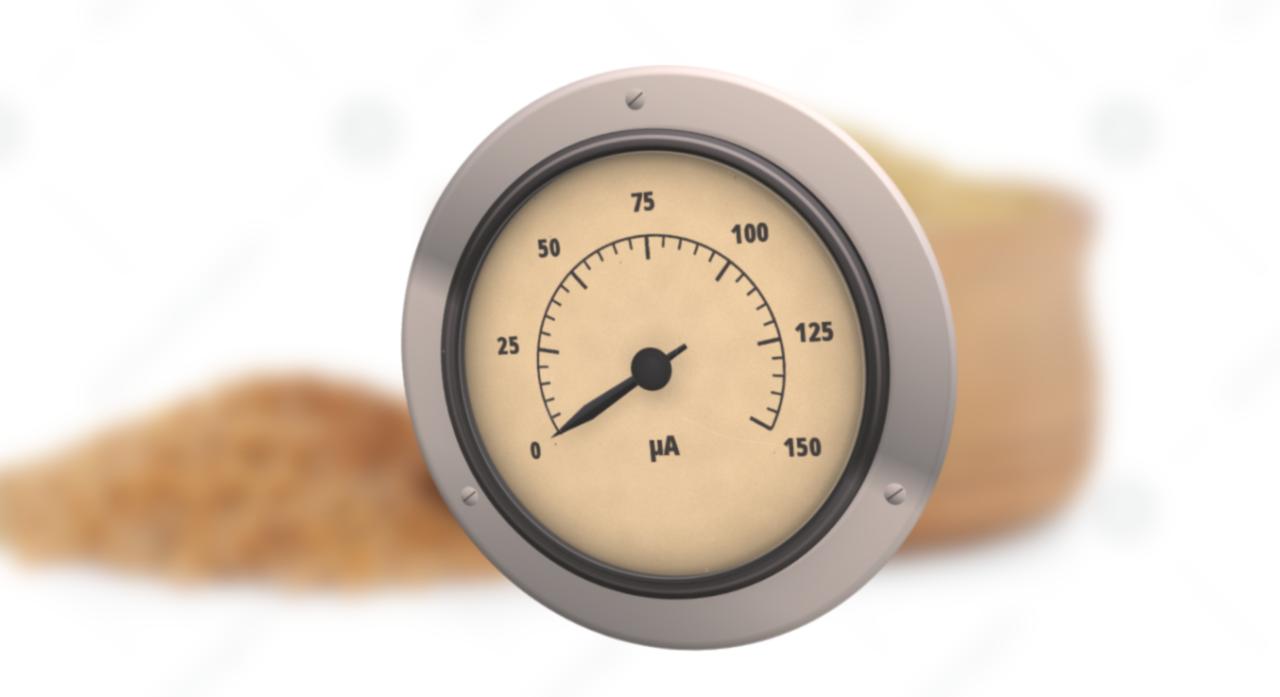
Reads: 0 µA
